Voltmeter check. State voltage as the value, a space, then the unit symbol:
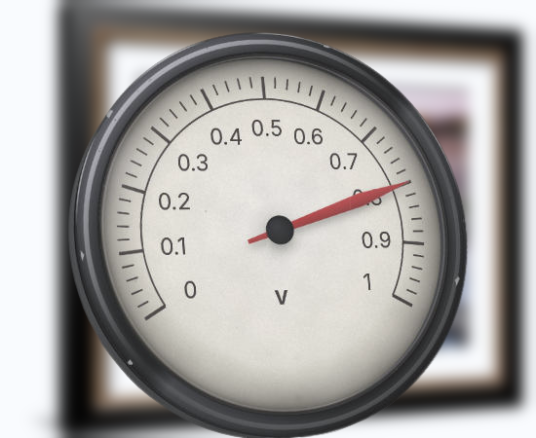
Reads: 0.8 V
